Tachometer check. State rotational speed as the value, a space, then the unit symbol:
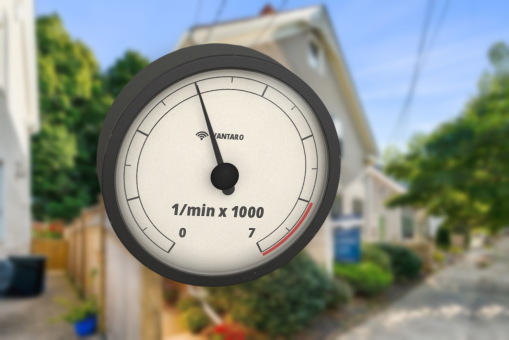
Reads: 3000 rpm
